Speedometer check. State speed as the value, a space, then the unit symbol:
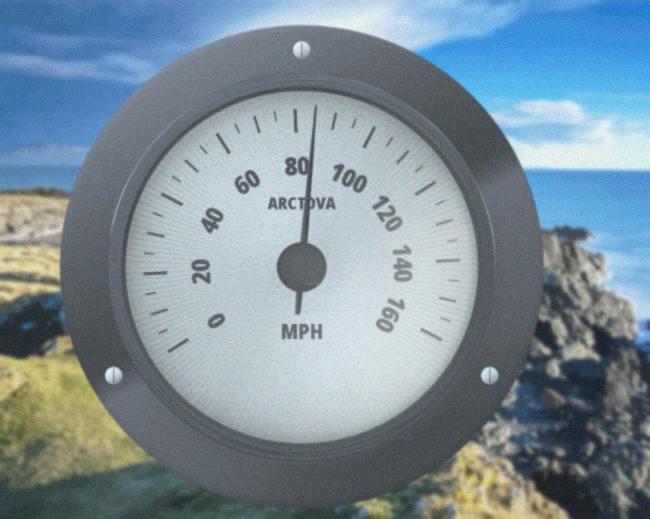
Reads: 85 mph
